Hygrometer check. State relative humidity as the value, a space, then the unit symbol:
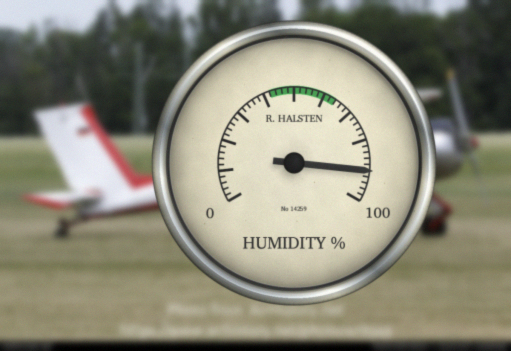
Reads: 90 %
